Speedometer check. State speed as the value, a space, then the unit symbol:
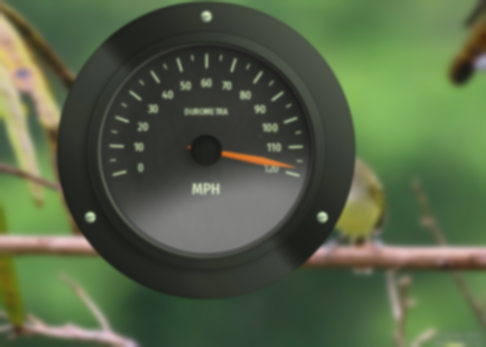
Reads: 117.5 mph
